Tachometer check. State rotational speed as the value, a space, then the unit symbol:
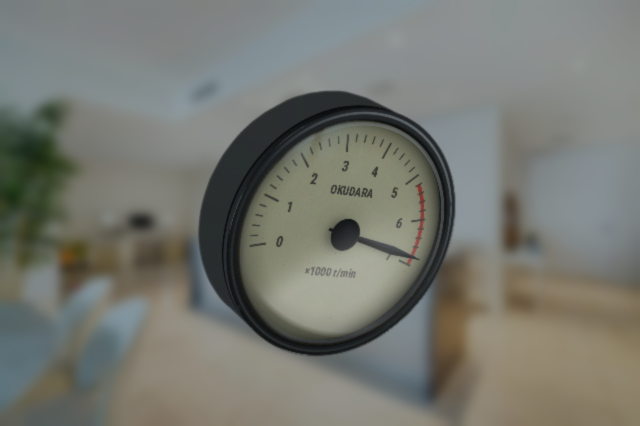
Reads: 6800 rpm
